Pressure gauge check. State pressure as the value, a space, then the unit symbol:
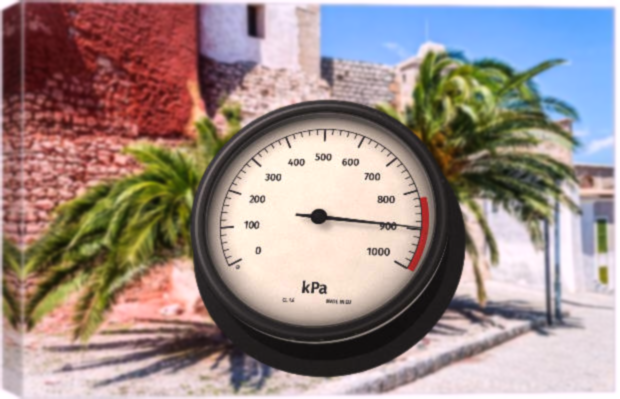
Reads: 900 kPa
